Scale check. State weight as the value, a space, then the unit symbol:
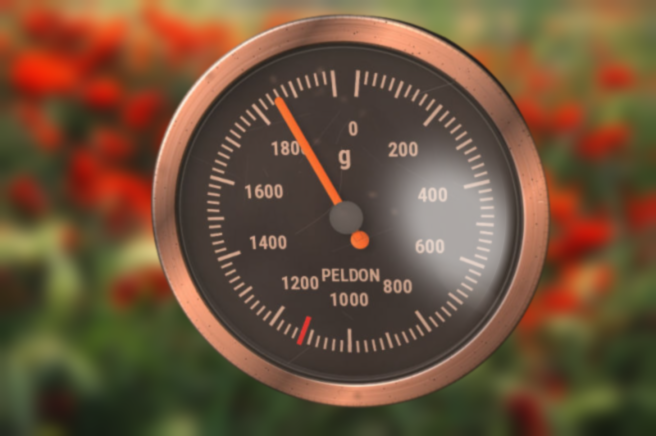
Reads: 1860 g
